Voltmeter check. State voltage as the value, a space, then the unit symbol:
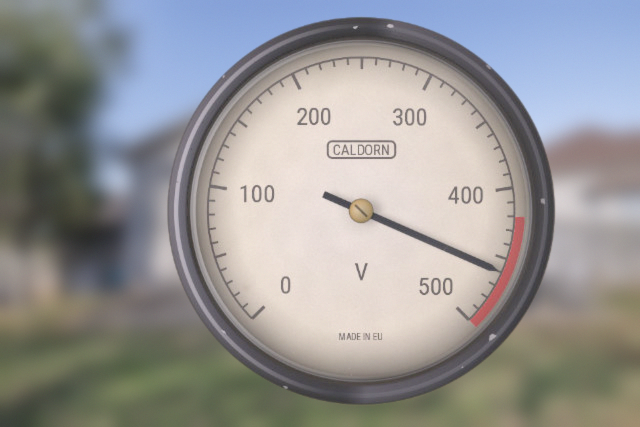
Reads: 460 V
